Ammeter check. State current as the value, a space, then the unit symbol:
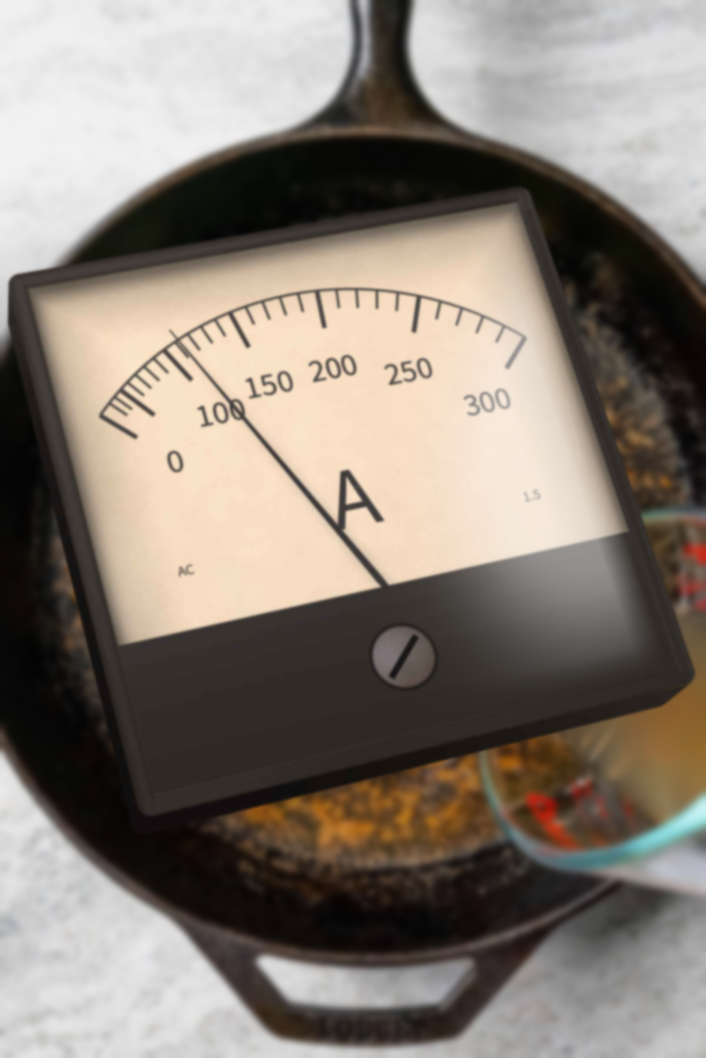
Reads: 110 A
